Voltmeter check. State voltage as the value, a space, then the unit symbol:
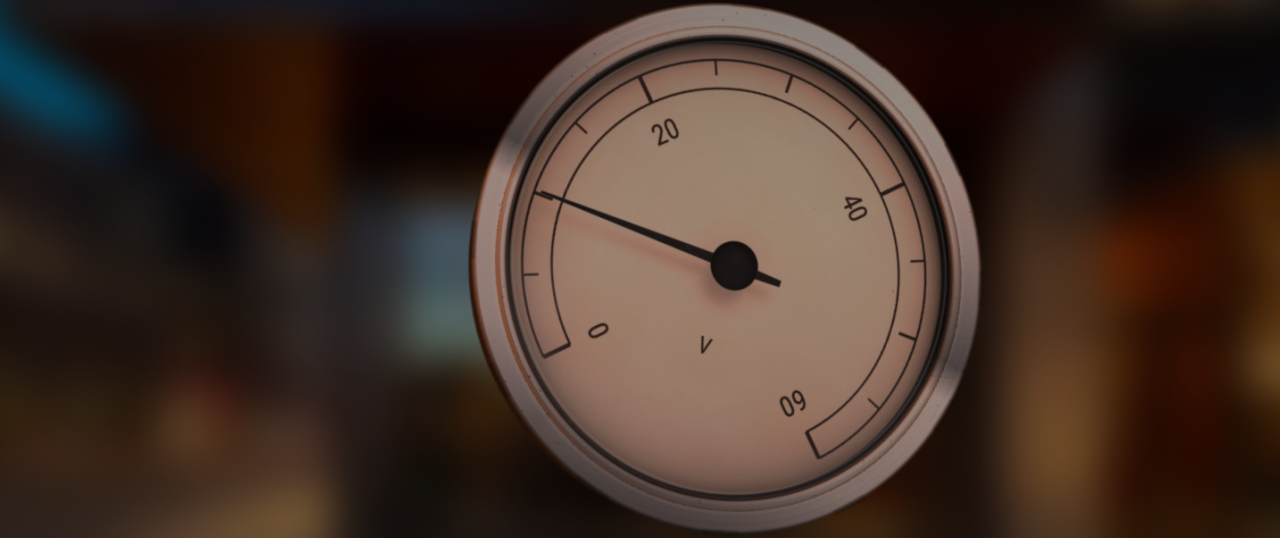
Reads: 10 V
